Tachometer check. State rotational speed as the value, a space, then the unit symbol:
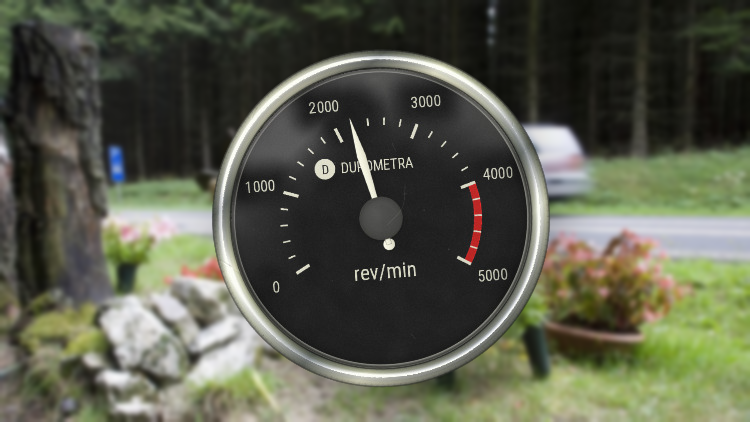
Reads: 2200 rpm
